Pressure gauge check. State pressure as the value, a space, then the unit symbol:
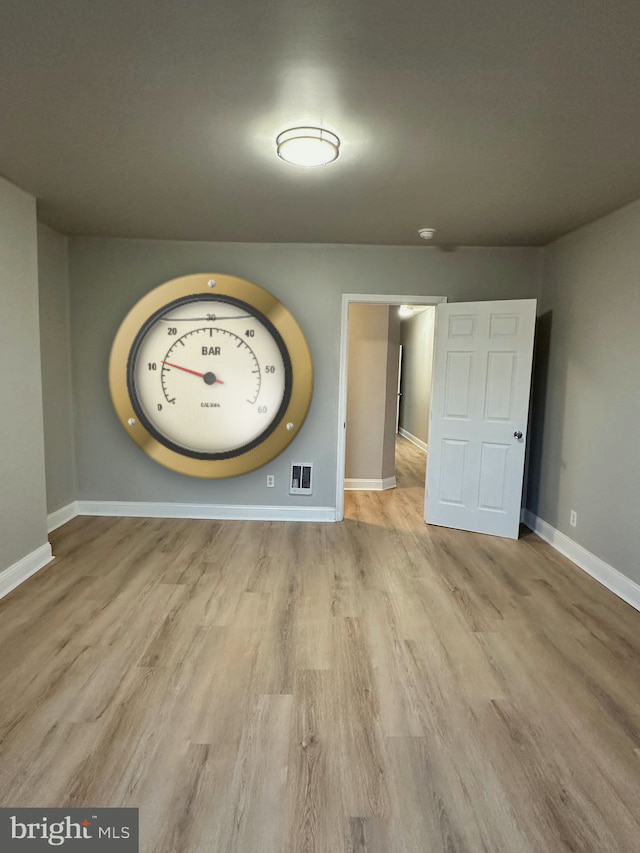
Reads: 12 bar
